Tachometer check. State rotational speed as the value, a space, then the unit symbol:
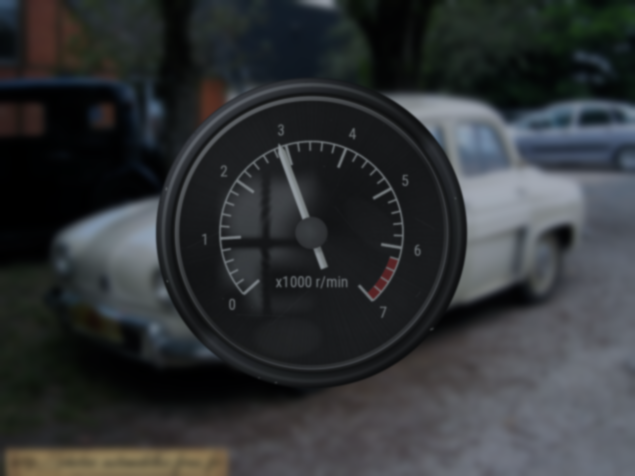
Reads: 2900 rpm
